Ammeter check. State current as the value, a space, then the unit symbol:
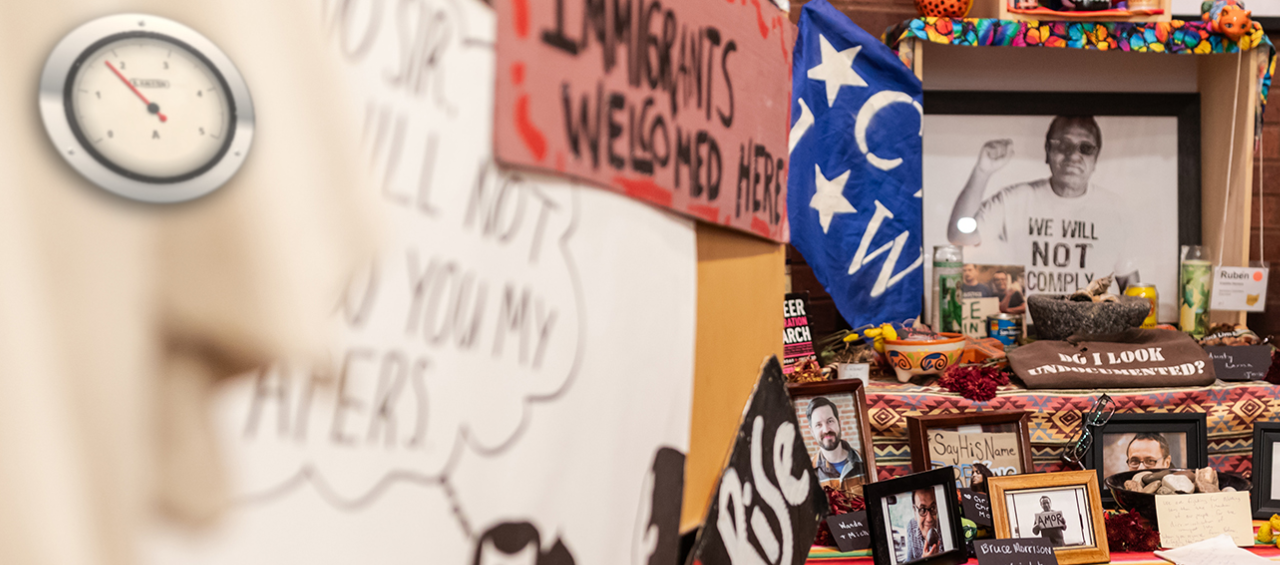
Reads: 1.75 A
